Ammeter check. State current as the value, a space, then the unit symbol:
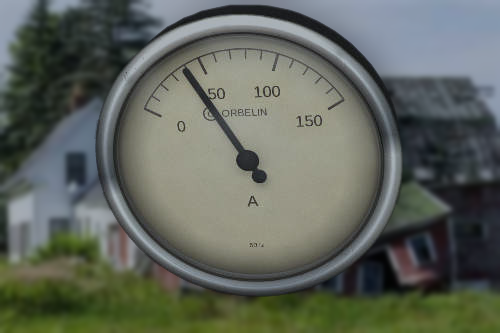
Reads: 40 A
